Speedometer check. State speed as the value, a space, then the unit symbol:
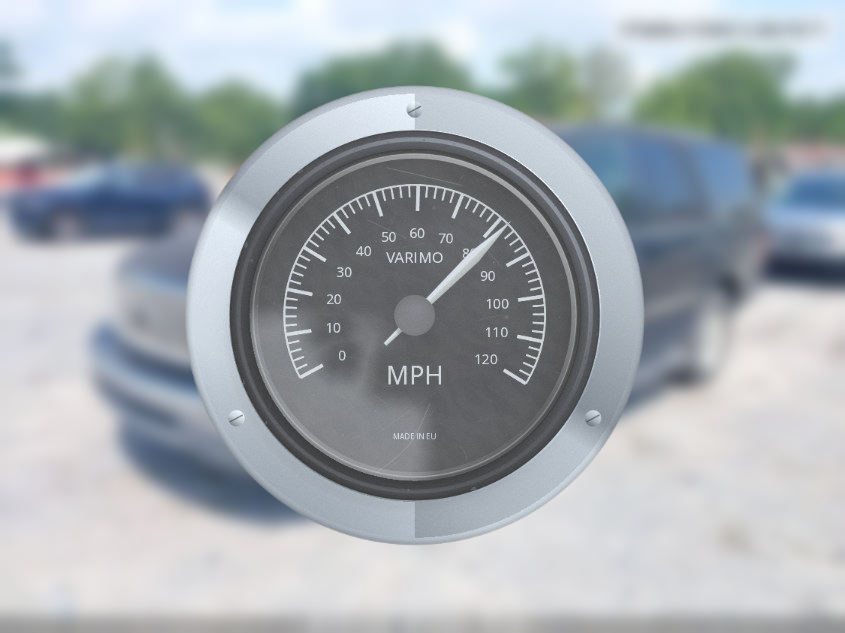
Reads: 82 mph
